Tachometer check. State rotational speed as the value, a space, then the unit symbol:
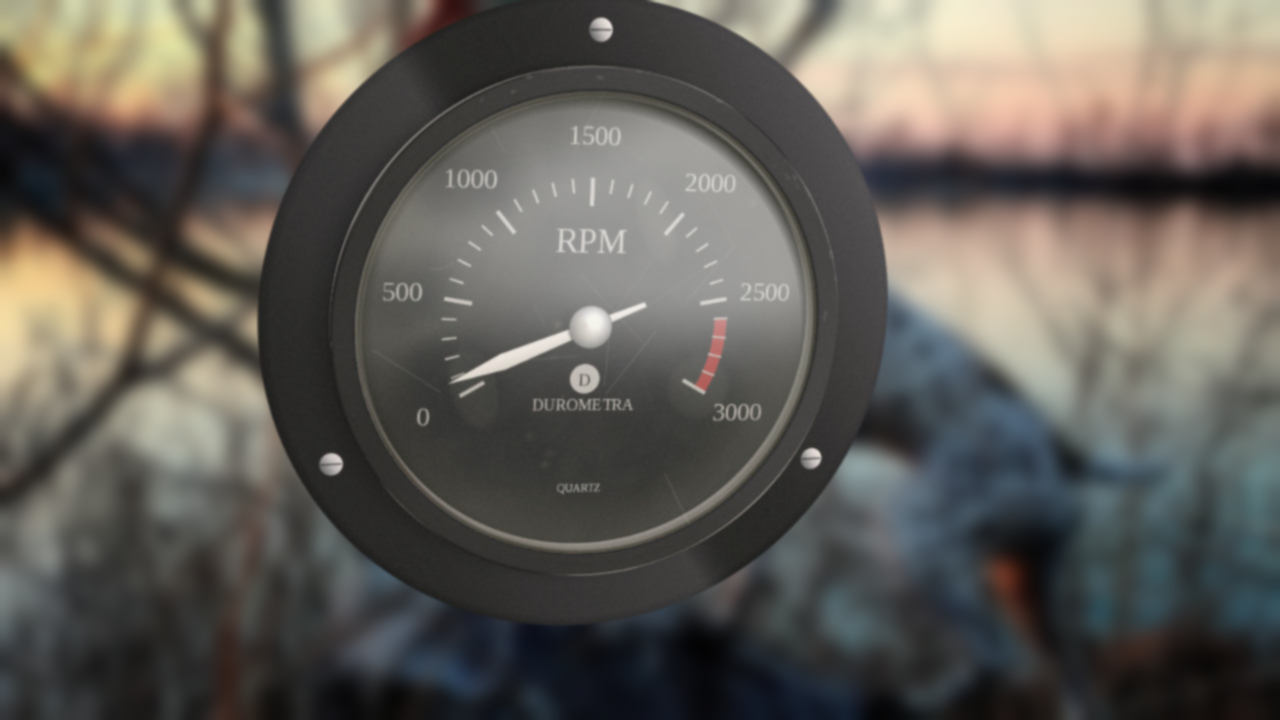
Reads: 100 rpm
